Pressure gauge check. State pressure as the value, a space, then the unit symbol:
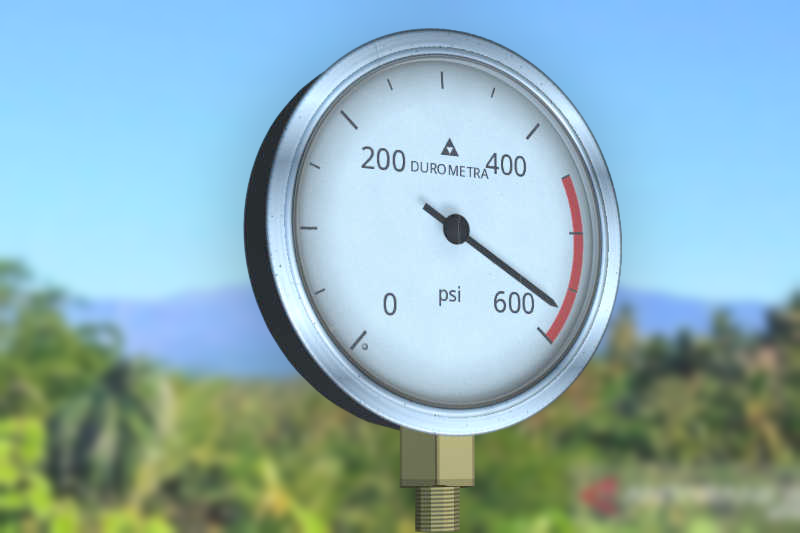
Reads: 575 psi
